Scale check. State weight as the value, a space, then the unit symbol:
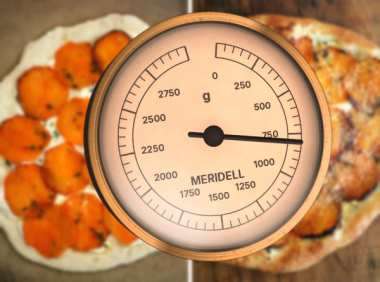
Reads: 800 g
